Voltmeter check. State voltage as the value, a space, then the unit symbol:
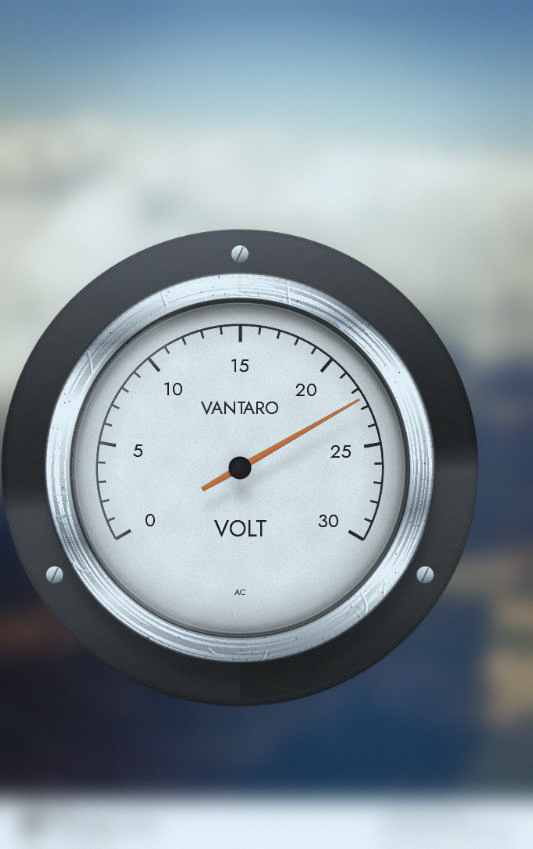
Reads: 22.5 V
